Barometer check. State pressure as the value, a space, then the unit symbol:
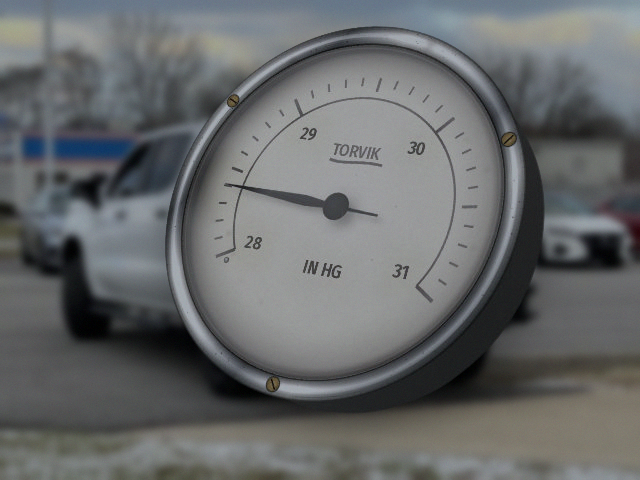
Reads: 28.4 inHg
